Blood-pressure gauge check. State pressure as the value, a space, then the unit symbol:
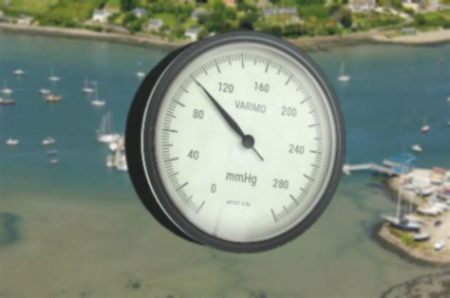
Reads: 100 mmHg
